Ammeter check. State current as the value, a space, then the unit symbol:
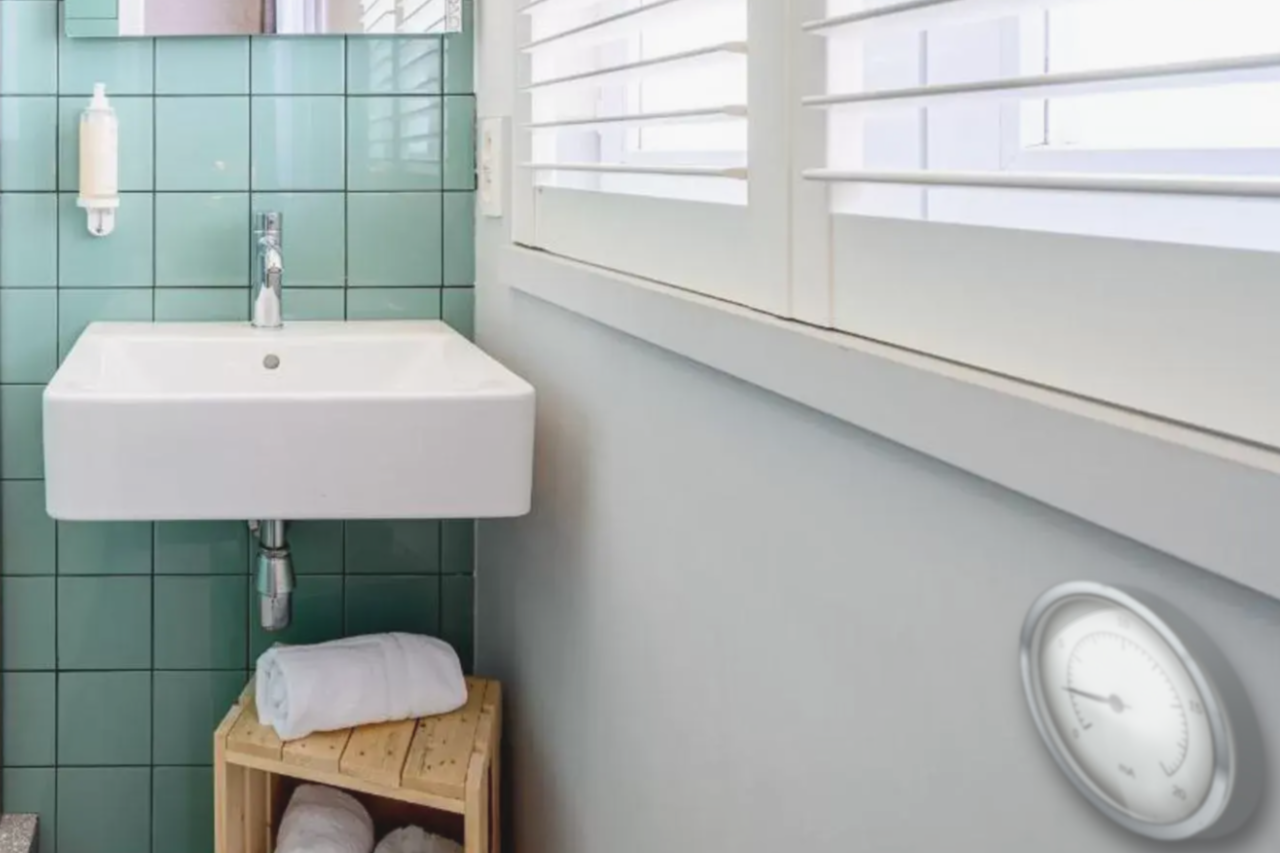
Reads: 2.5 mA
